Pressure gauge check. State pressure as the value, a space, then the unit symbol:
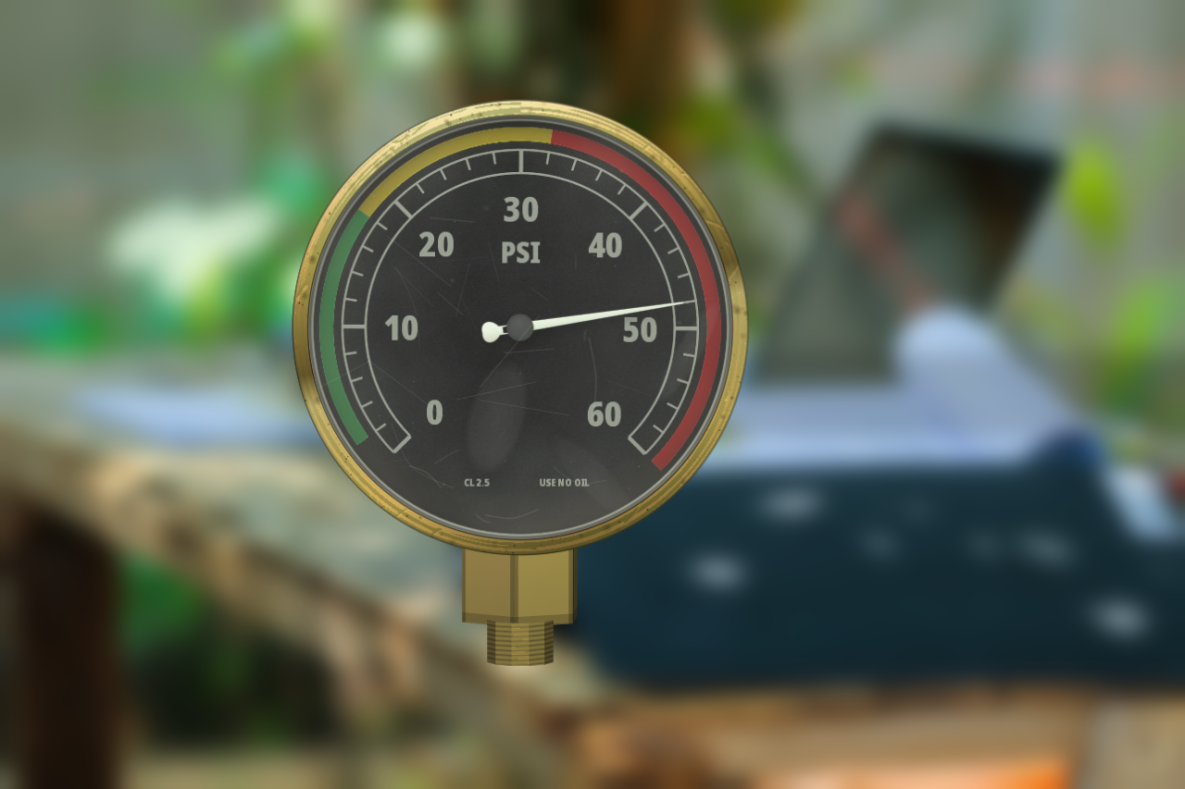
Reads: 48 psi
